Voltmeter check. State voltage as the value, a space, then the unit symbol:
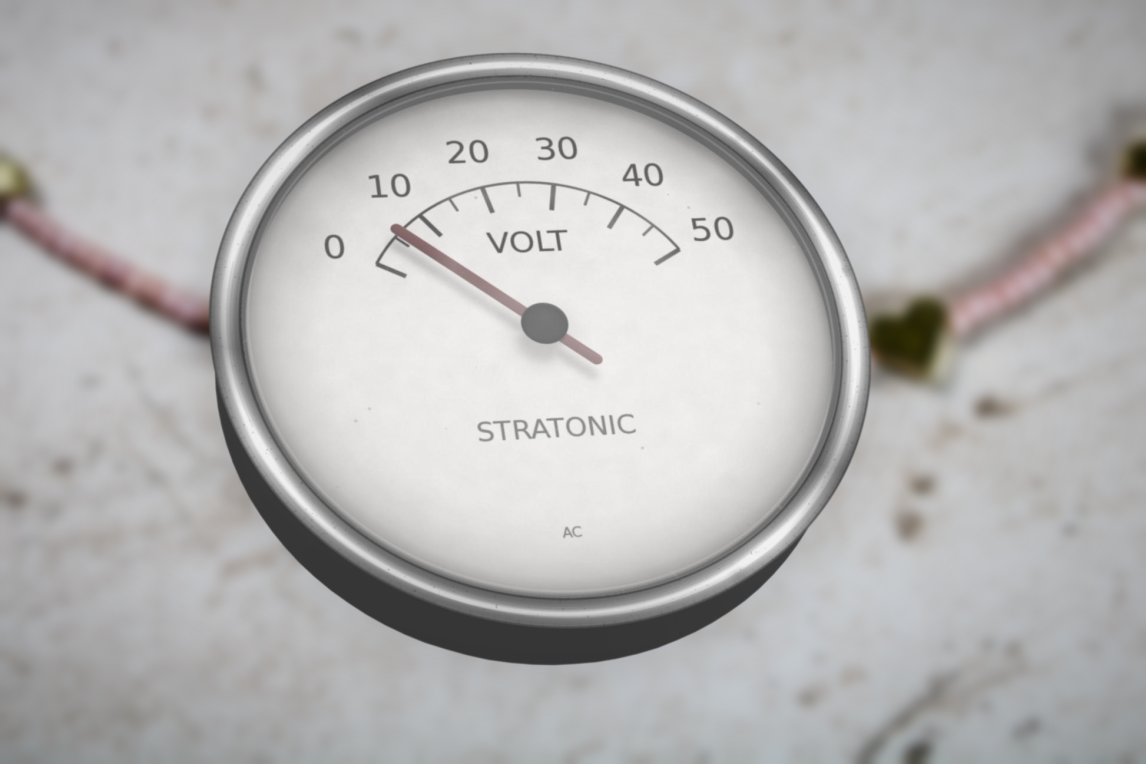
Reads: 5 V
